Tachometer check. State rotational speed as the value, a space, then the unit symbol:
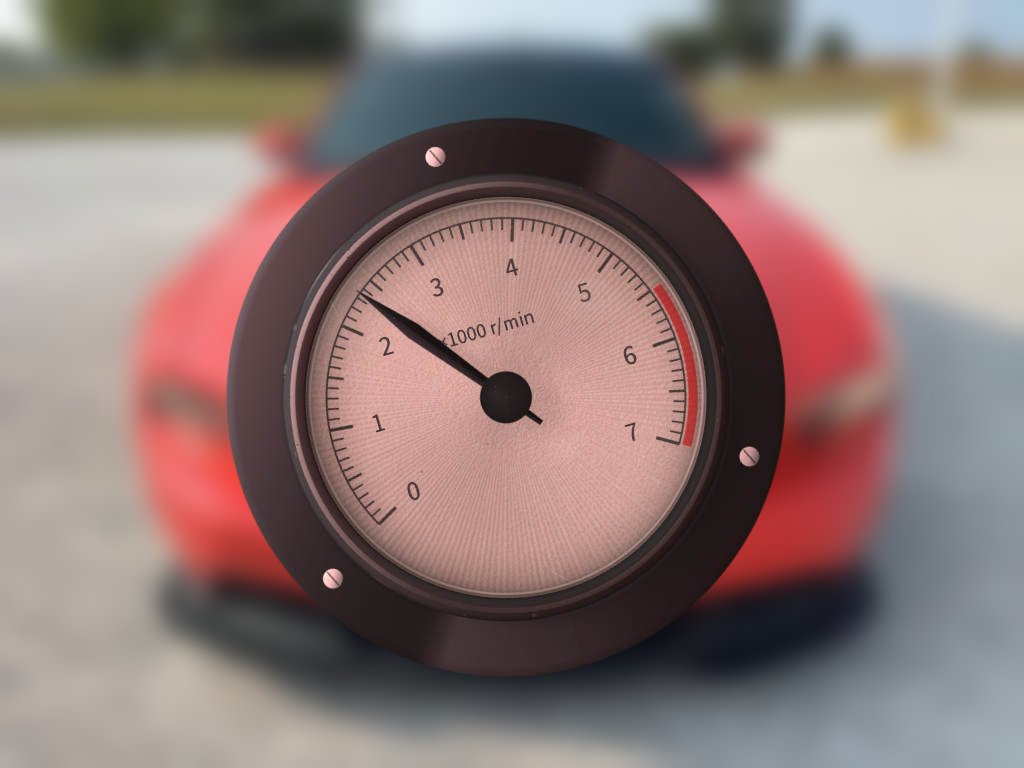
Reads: 2350 rpm
